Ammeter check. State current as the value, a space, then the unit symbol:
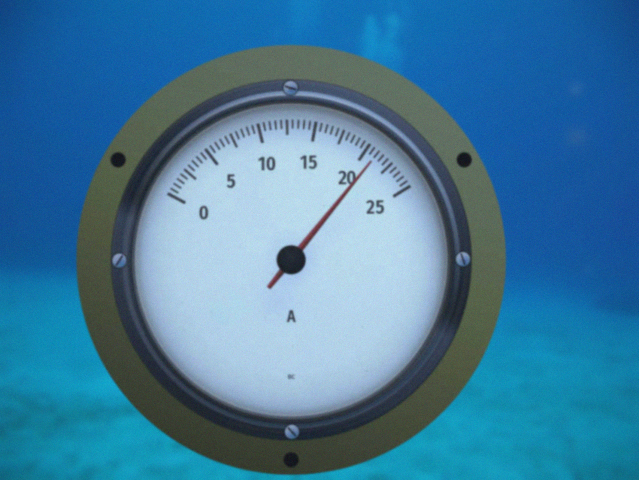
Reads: 21 A
